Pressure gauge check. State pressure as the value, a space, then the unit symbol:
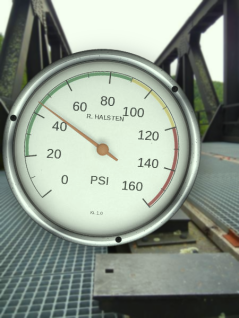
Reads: 45 psi
